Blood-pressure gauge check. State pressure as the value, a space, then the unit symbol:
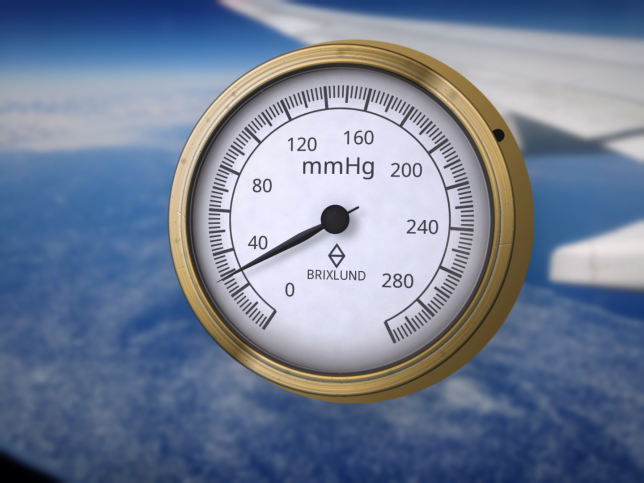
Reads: 28 mmHg
